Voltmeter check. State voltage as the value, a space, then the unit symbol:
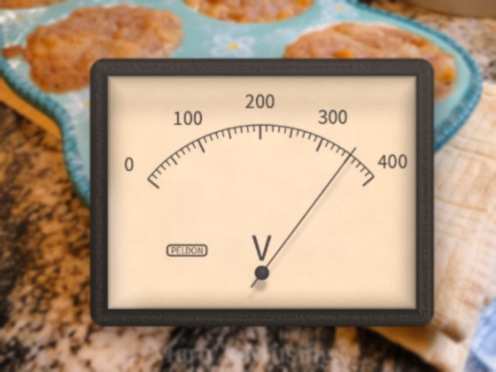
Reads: 350 V
